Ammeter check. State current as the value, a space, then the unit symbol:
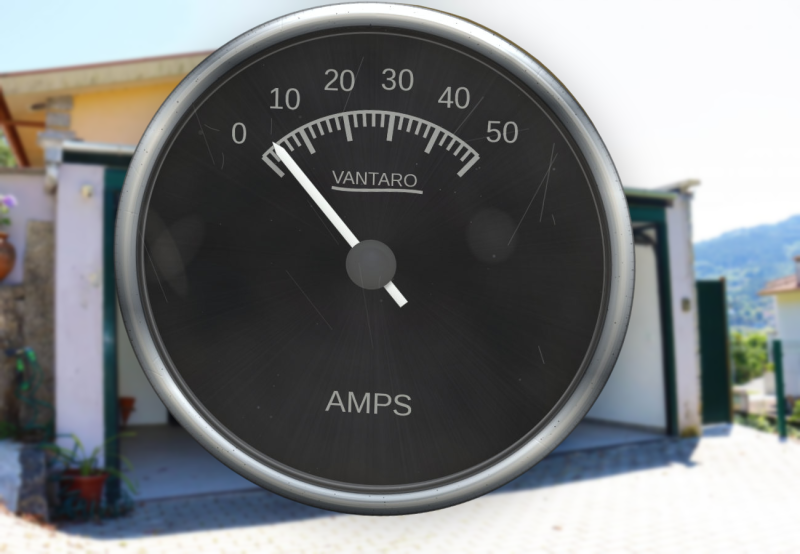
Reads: 4 A
